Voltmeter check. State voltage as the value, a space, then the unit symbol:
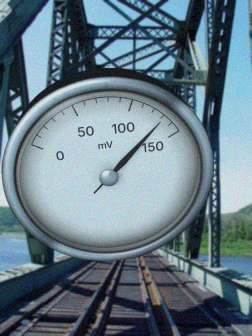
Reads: 130 mV
